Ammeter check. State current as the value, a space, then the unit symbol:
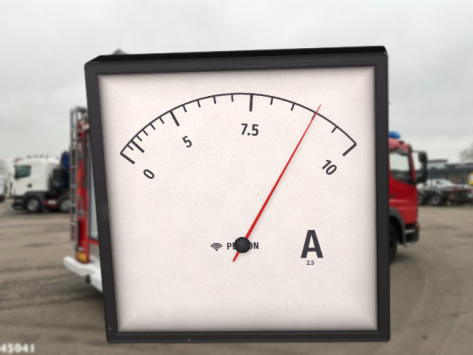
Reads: 9 A
